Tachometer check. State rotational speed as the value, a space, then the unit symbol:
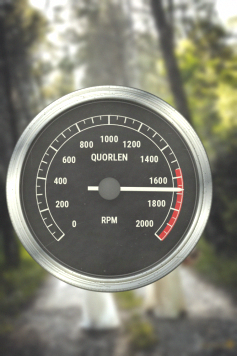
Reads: 1675 rpm
